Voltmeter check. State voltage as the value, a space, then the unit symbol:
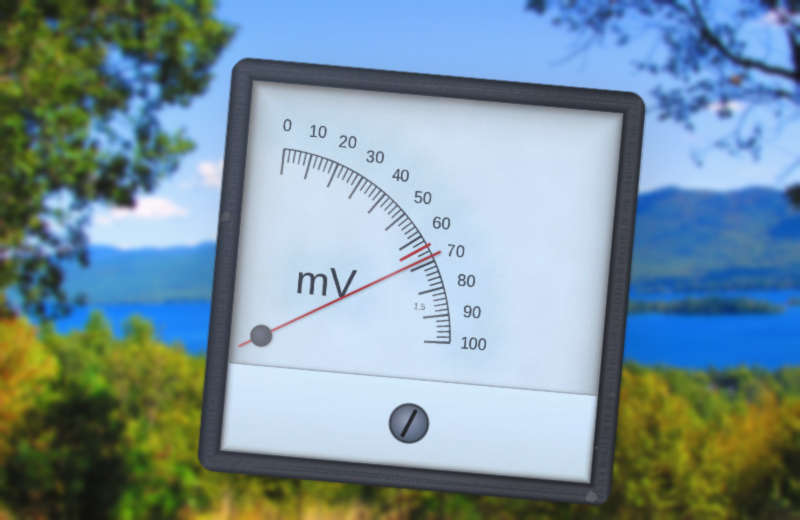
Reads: 68 mV
